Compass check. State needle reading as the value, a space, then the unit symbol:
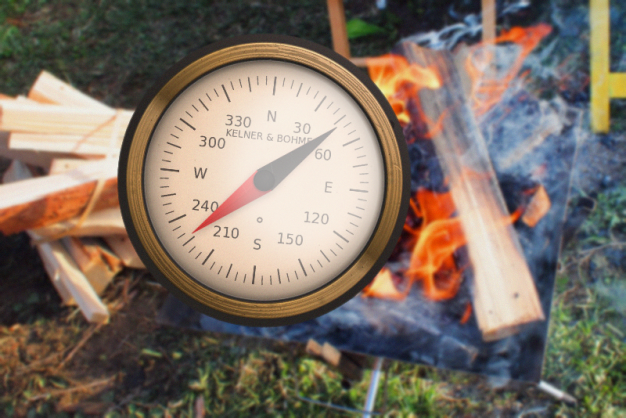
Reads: 227.5 °
